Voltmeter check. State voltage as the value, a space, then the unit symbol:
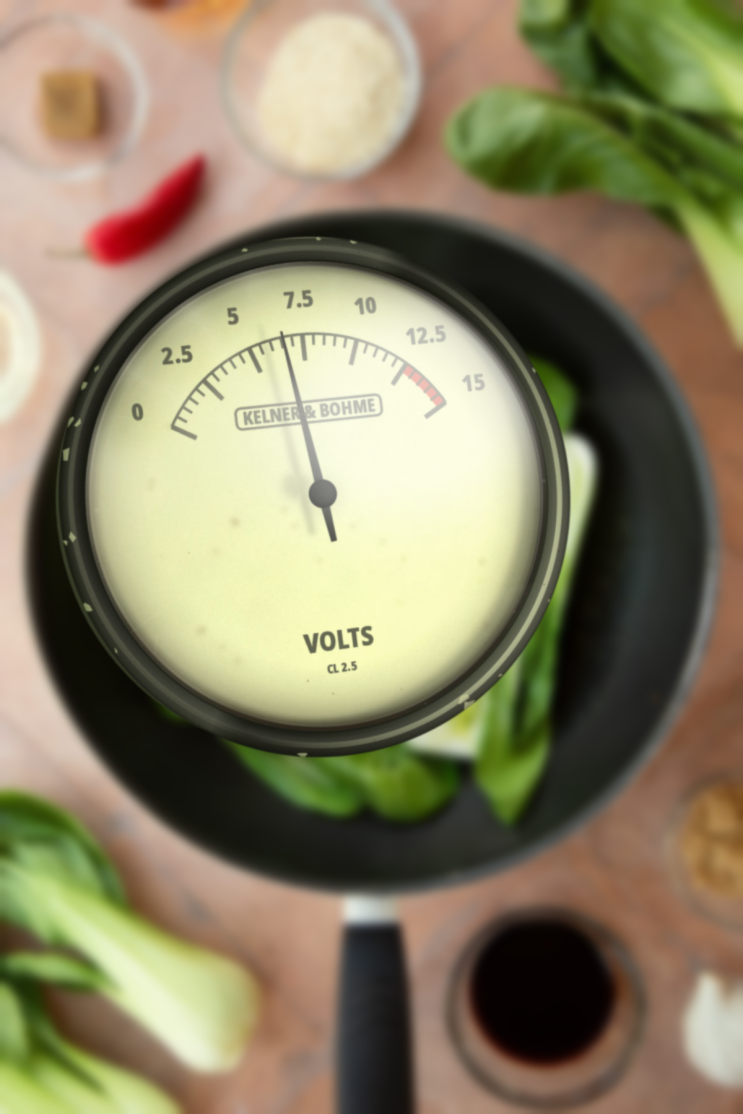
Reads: 6.5 V
